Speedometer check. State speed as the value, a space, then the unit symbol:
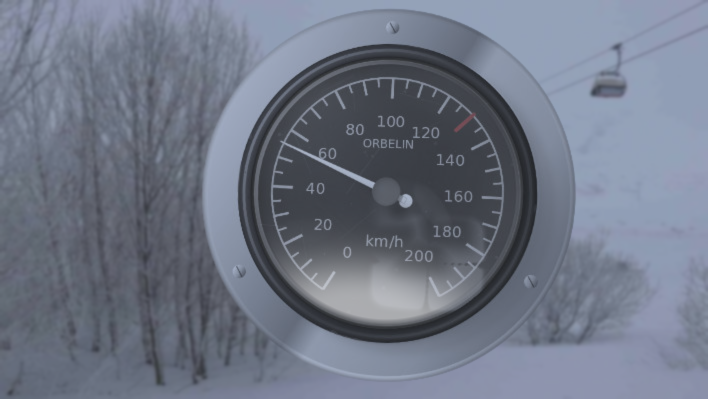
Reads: 55 km/h
